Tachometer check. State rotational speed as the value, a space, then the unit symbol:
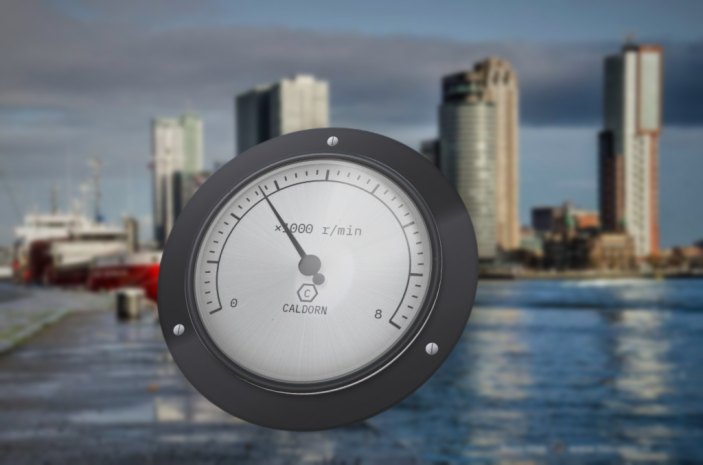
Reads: 2700 rpm
